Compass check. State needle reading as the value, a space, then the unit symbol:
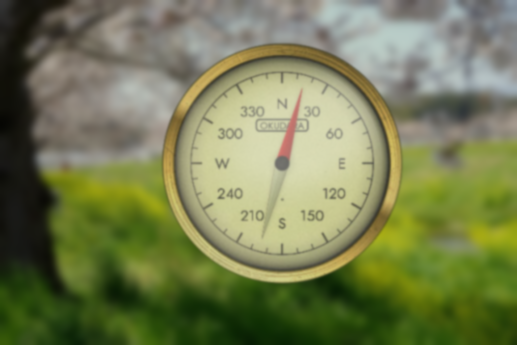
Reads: 15 °
